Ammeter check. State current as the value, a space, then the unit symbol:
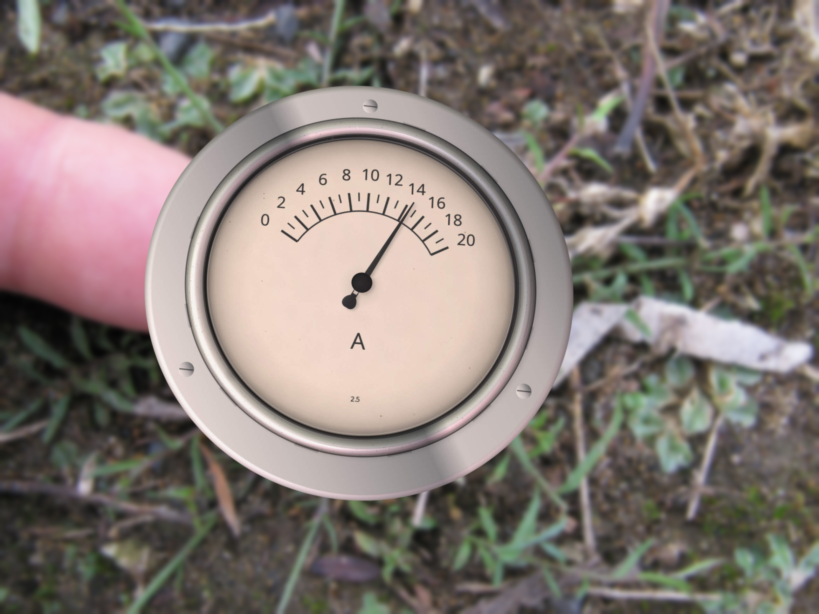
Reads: 14.5 A
